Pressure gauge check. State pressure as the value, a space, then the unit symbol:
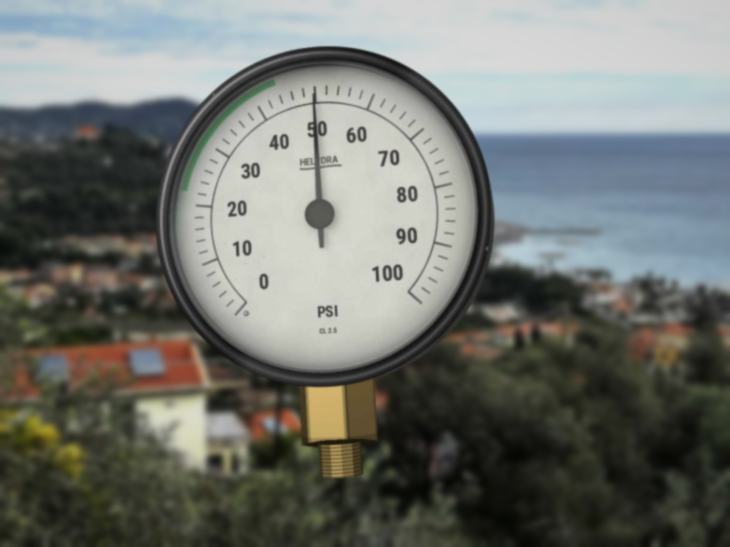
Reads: 50 psi
